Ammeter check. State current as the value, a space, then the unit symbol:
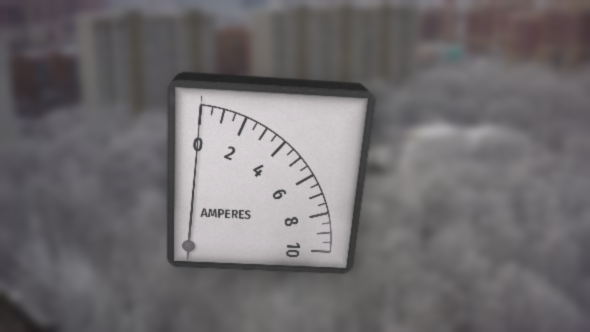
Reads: 0 A
